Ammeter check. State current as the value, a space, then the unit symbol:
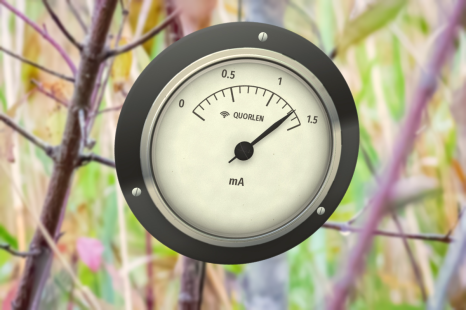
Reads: 1.3 mA
